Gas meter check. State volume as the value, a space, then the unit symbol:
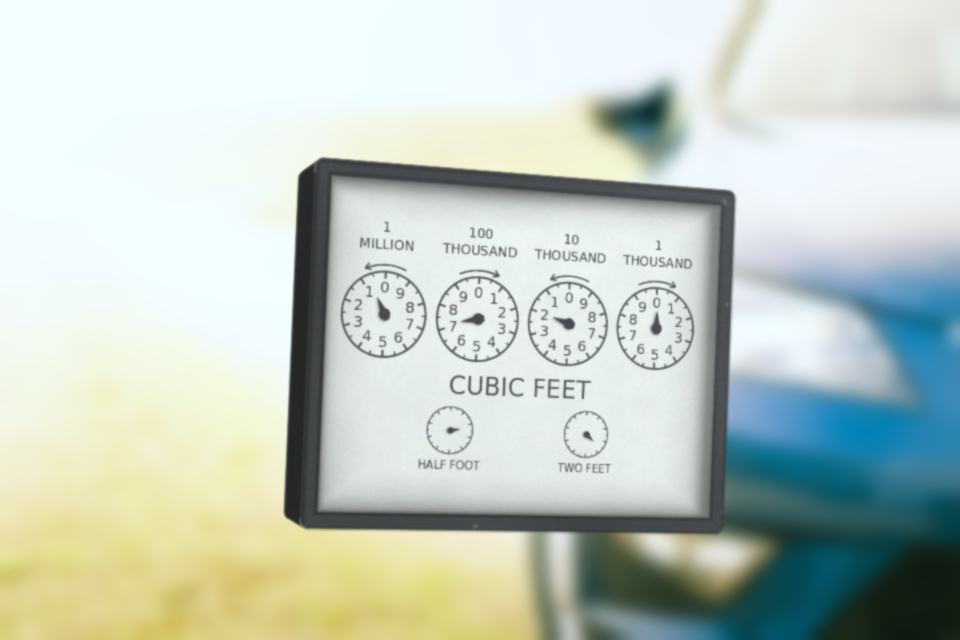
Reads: 72000 ft³
